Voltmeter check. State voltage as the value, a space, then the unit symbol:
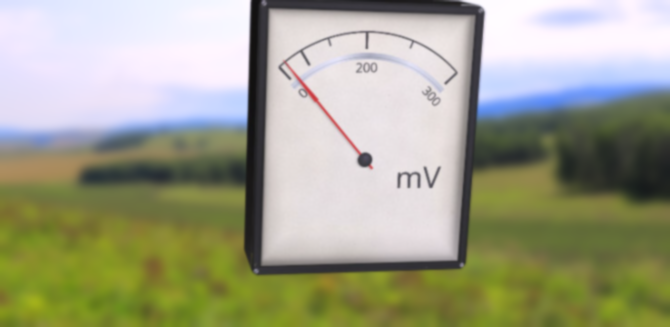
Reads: 50 mV
